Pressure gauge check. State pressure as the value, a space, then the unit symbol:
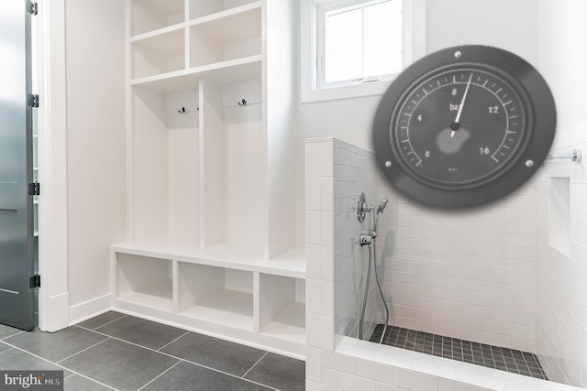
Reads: 9 bar
